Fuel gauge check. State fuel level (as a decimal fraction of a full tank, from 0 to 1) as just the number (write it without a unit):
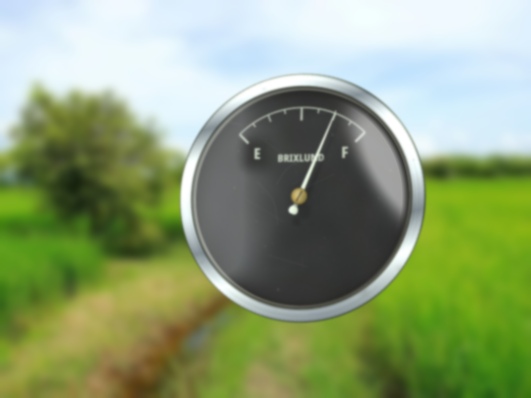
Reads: 0.75
